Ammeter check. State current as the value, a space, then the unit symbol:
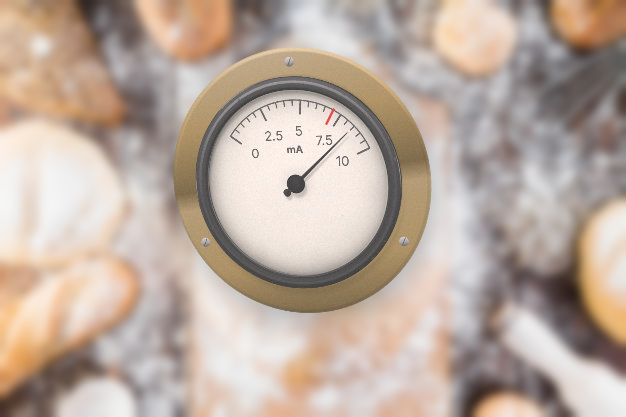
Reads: 8.5 mA
